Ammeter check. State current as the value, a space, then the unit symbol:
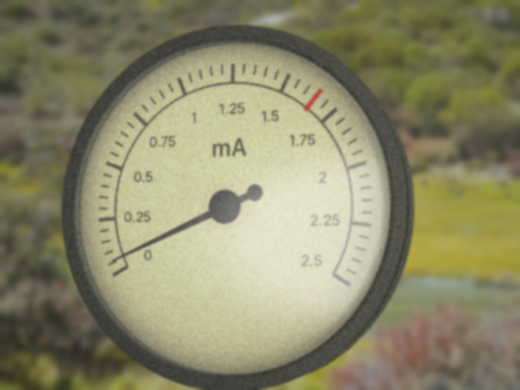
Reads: 0.05 mA
